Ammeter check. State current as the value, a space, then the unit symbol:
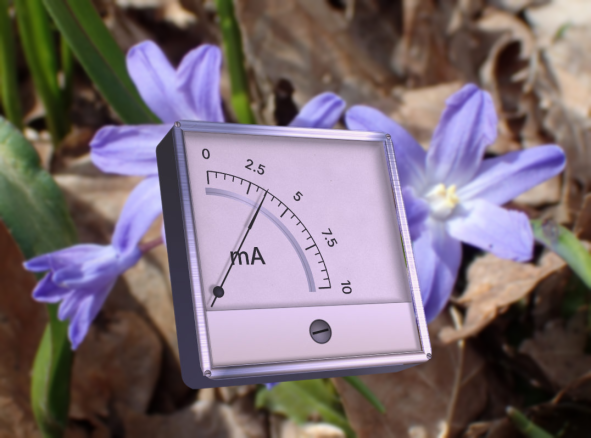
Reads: 3.5 mA
